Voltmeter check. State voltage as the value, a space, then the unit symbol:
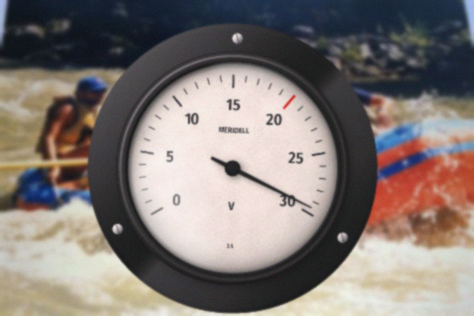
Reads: 29.5 V
